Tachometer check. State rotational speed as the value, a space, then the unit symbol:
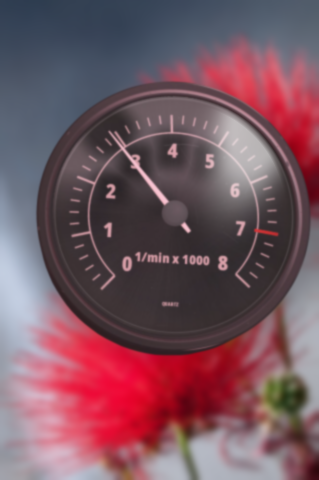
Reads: 2900 rpm
